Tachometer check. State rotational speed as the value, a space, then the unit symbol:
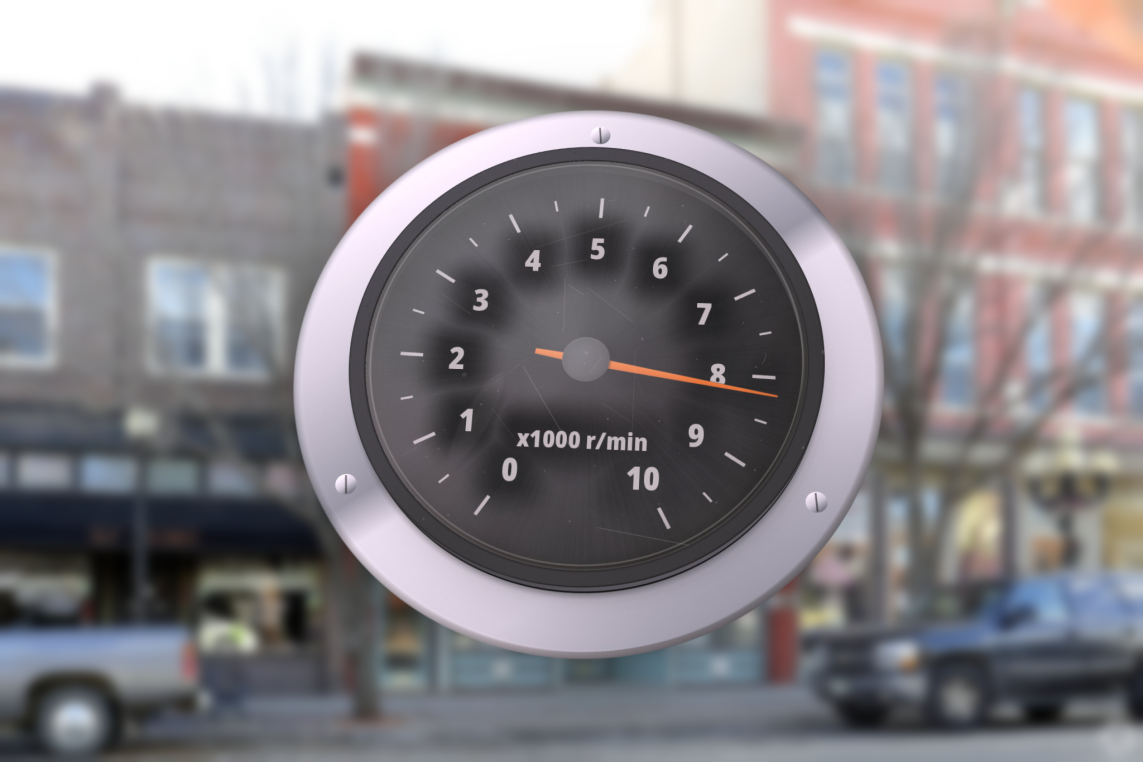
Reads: 8250 rpm
